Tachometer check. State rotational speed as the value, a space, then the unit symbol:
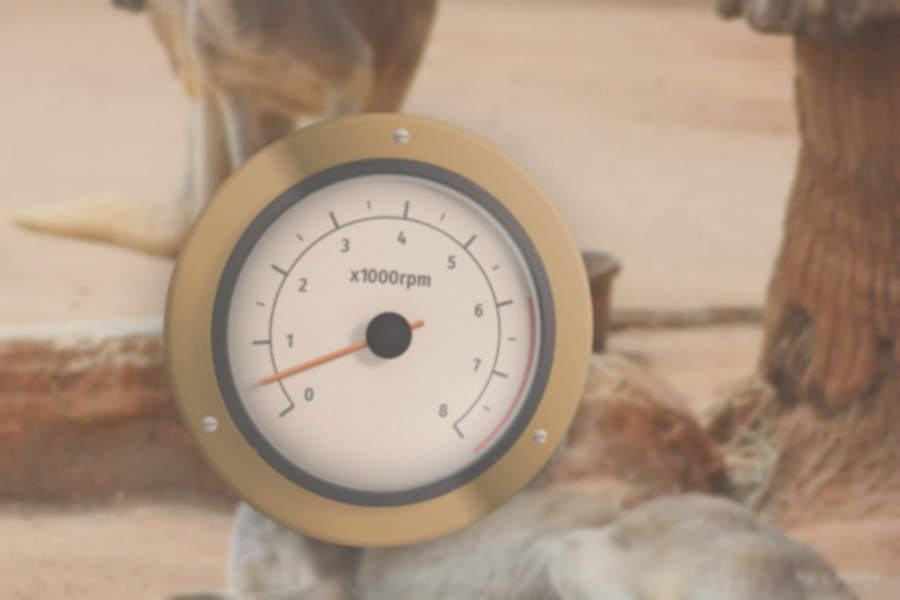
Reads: 500 rpm
